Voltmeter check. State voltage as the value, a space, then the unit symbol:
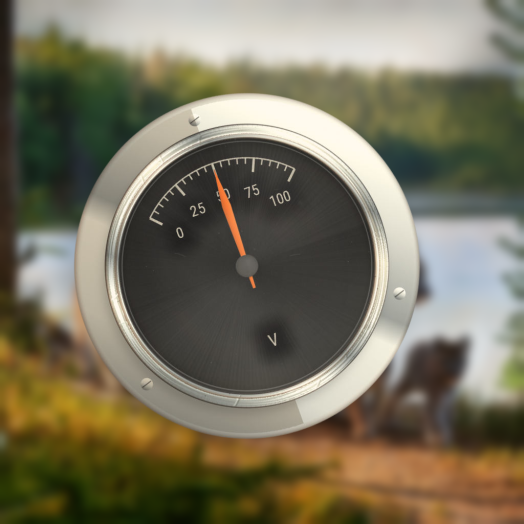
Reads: 50 V
